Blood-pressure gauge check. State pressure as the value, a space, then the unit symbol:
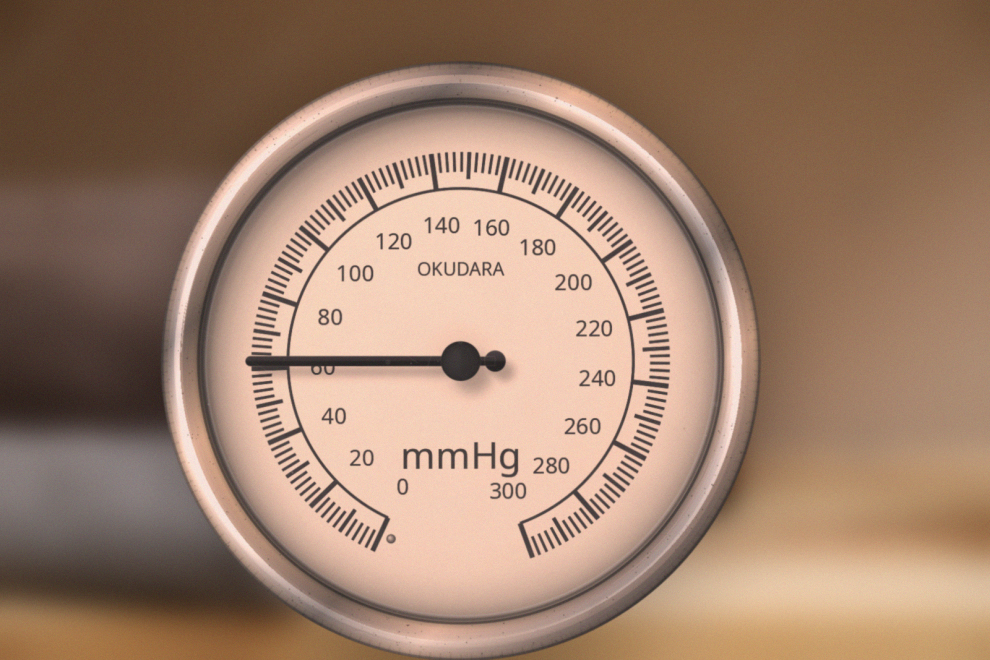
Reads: 62 mmHg
